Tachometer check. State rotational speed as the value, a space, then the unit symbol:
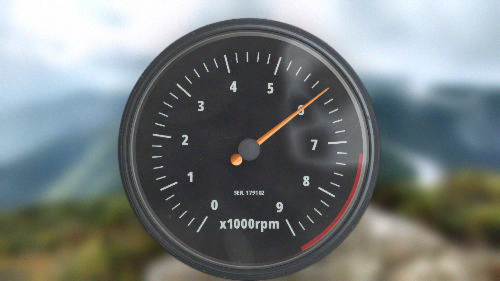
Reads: 6000 rpm
